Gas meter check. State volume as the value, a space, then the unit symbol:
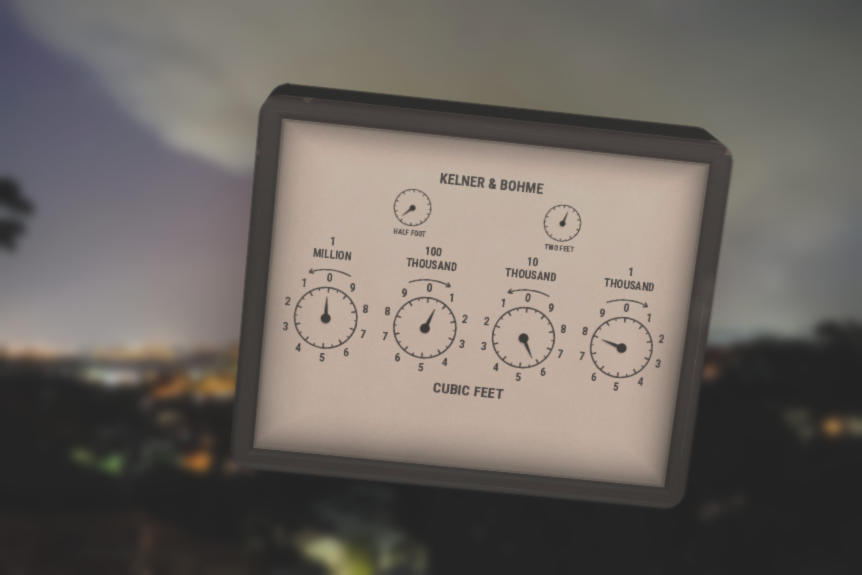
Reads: 5800 ft³
